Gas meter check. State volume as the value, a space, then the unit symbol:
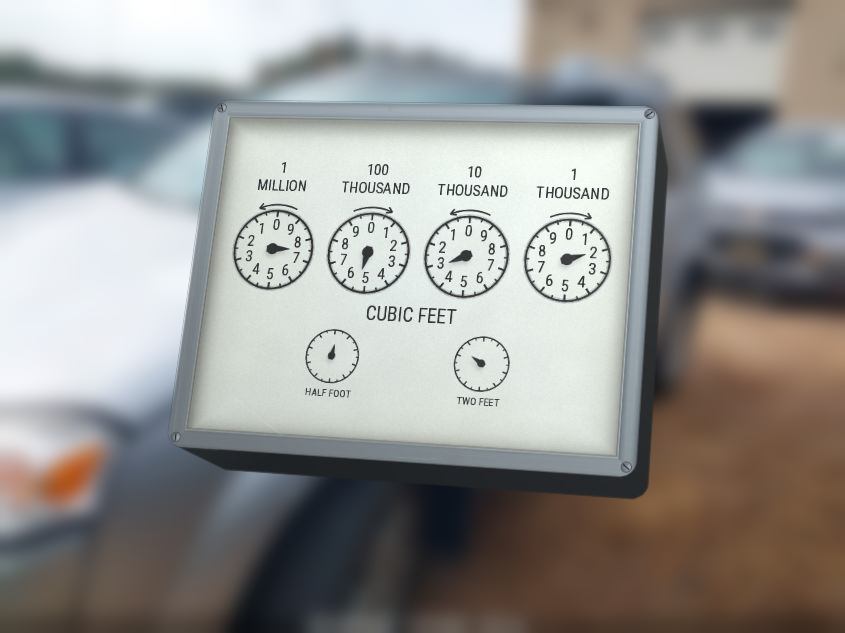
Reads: 753200 ft³
